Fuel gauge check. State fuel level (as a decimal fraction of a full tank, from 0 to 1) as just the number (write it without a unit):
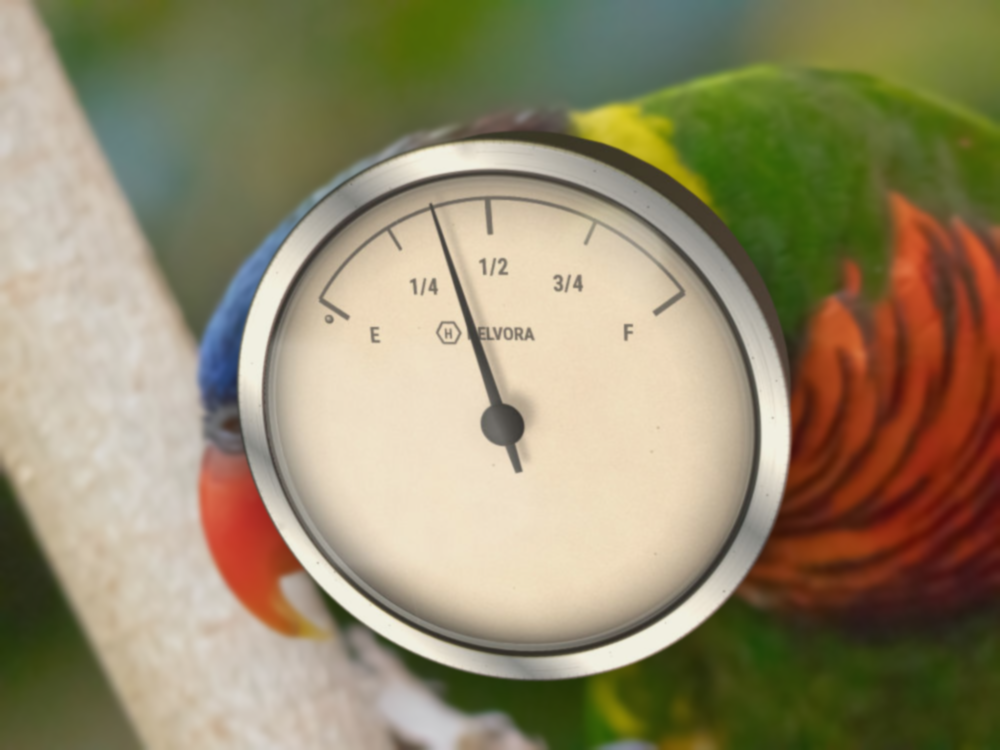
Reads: 0.375
